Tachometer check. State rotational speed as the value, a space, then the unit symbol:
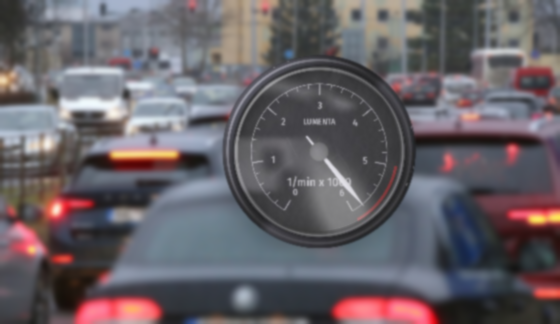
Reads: 5800 rpm
